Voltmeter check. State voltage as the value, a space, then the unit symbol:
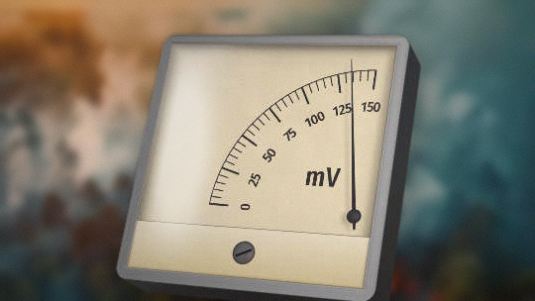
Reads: 135 mV
